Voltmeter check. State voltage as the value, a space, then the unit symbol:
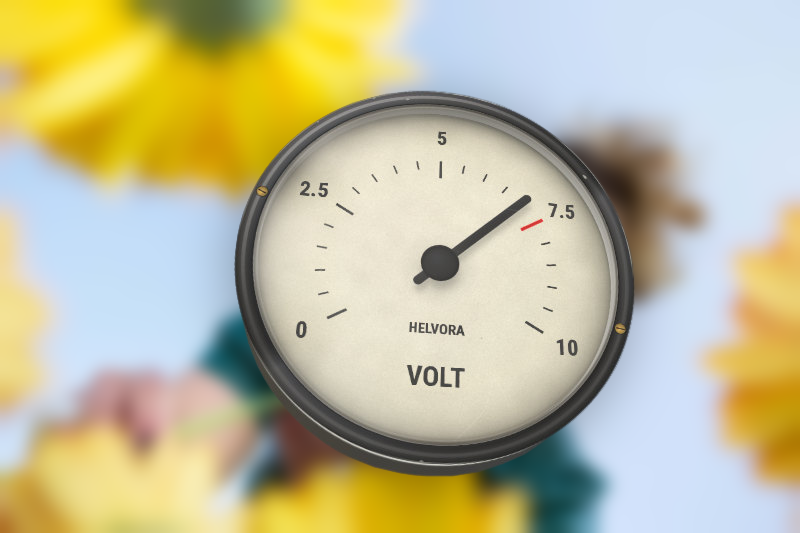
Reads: 7 V
